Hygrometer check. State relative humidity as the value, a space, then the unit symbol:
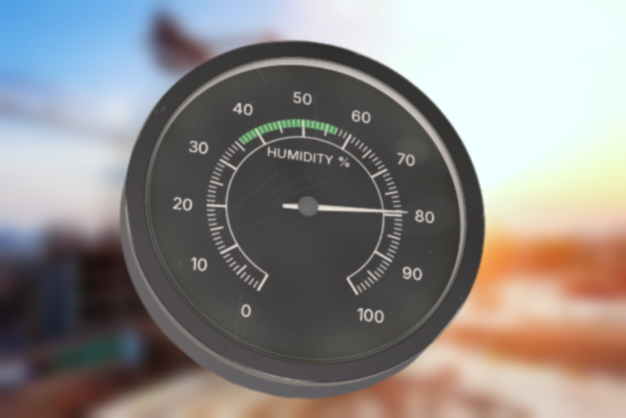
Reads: 80 %
